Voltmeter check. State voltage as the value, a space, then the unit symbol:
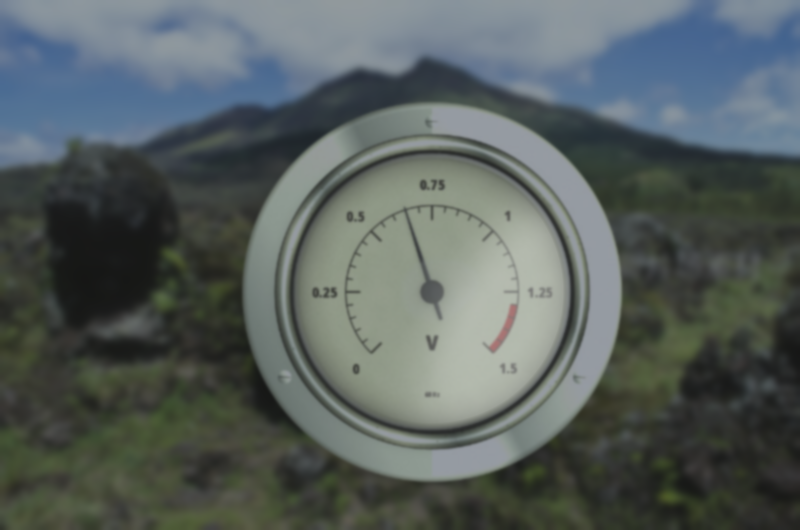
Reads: 0.65 V
